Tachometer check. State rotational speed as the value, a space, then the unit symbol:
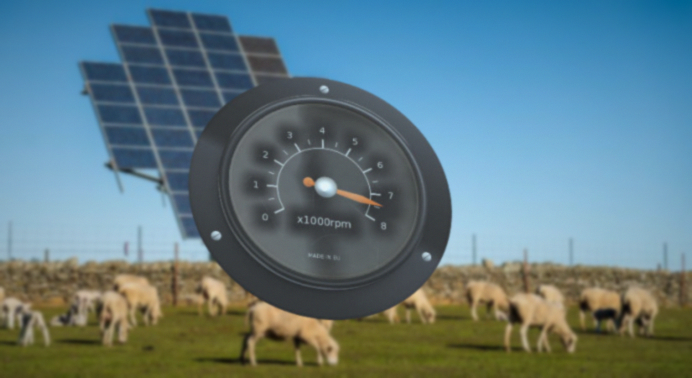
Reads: 7500 rpm
